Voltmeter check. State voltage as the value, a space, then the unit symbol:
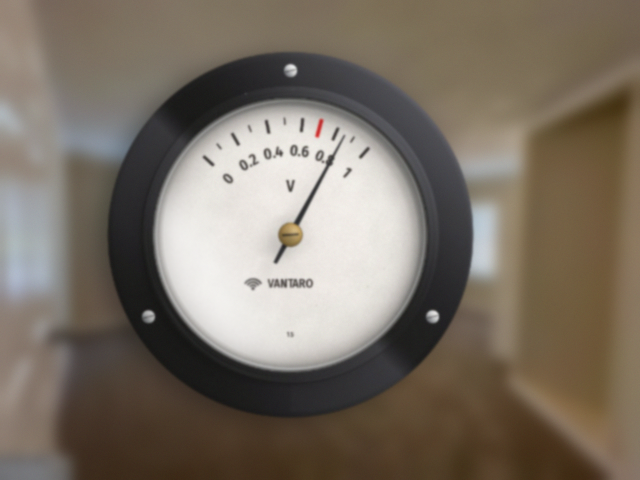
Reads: 0.85 V
